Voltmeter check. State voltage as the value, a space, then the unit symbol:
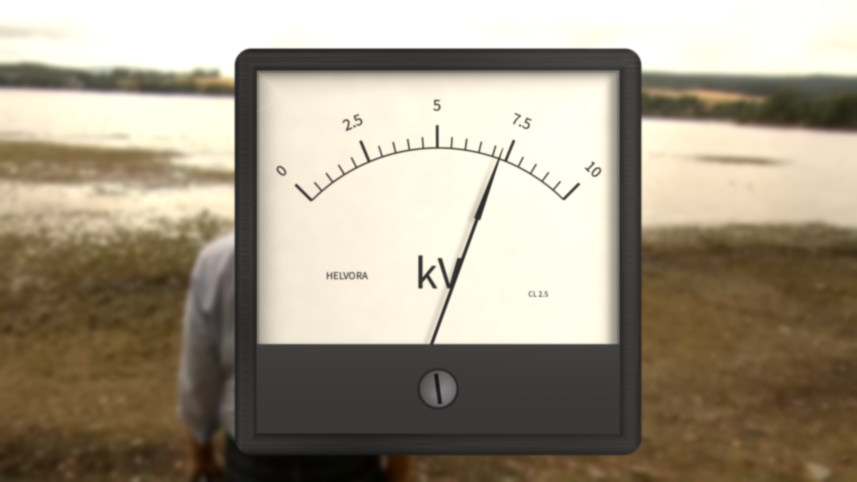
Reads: 7.25 kV
